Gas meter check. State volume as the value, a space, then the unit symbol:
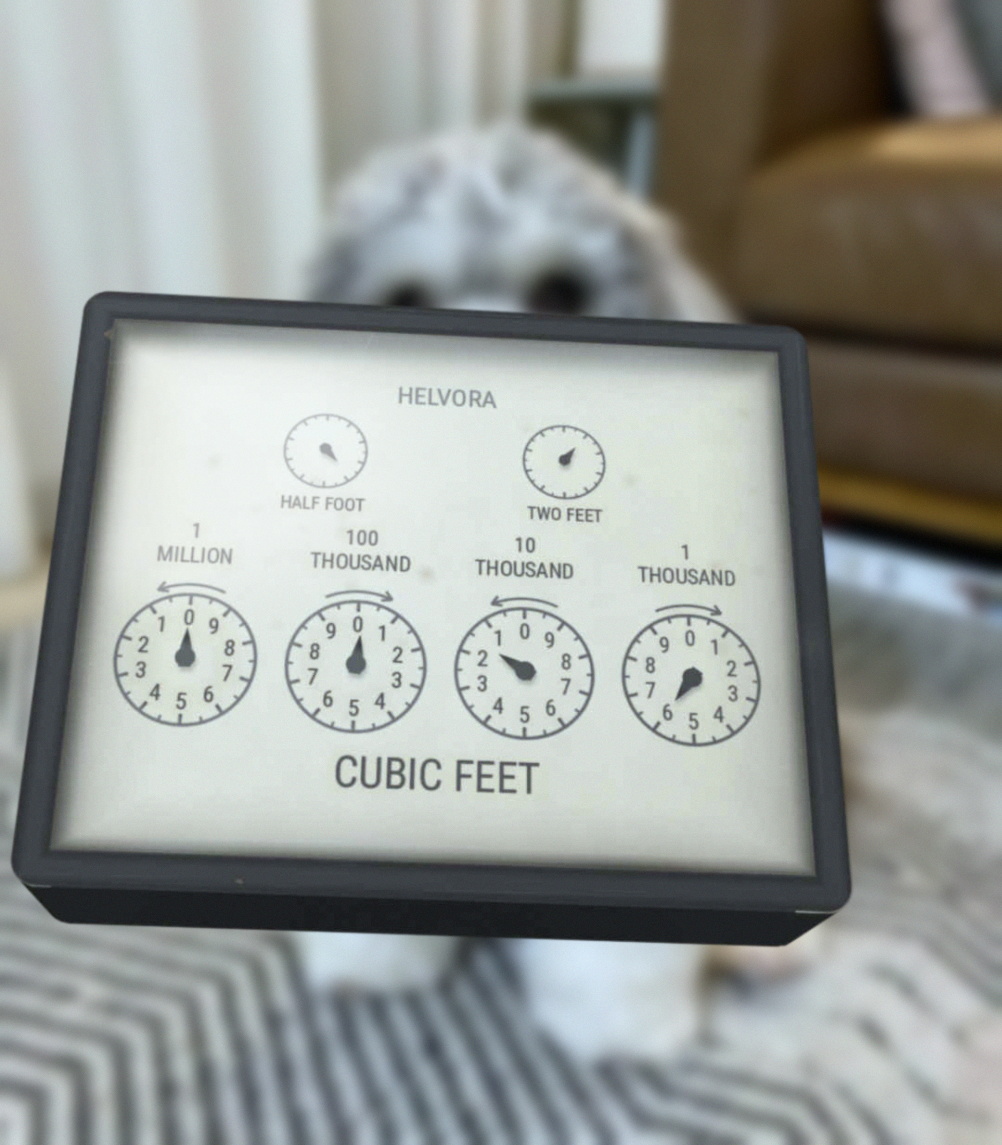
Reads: 1600 ft³
